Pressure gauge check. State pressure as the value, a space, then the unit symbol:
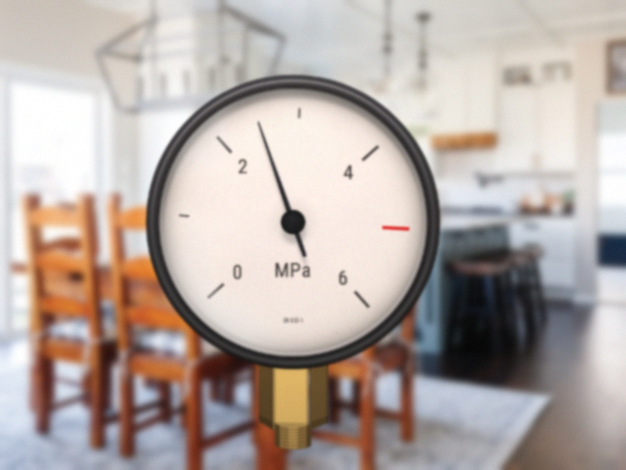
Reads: 2.5 MPa
